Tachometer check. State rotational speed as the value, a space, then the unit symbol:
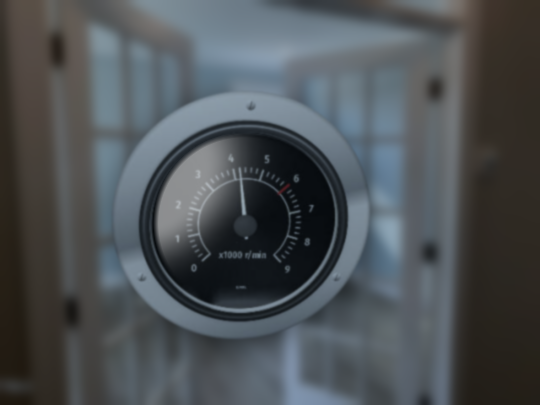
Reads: 4200 rpm
